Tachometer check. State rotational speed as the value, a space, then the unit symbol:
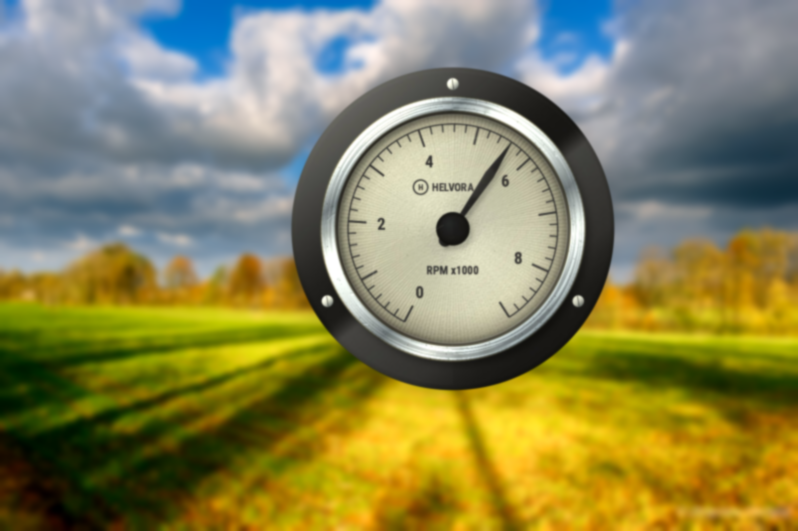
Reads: 5600 rpm
